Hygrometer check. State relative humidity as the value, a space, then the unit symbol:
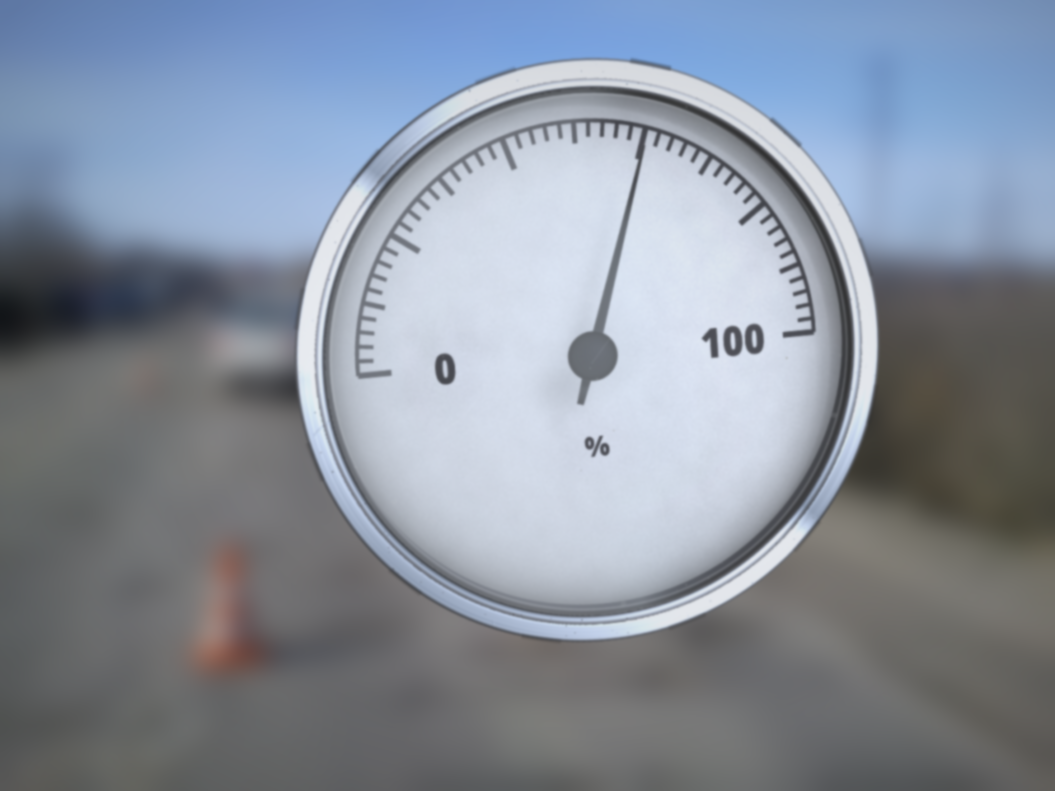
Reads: 60 %
